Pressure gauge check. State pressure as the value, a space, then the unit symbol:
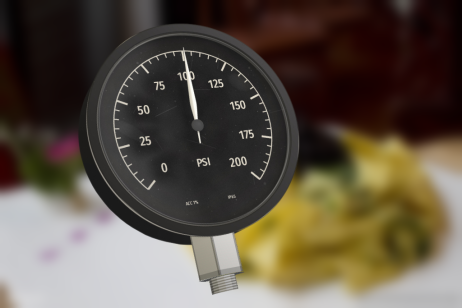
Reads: 100 psi
